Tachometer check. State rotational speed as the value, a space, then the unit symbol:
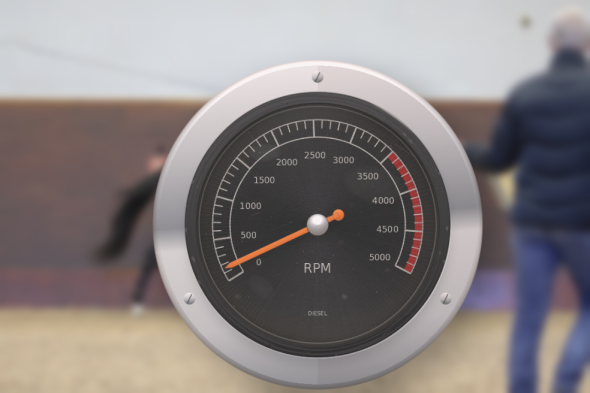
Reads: 150 rpm
